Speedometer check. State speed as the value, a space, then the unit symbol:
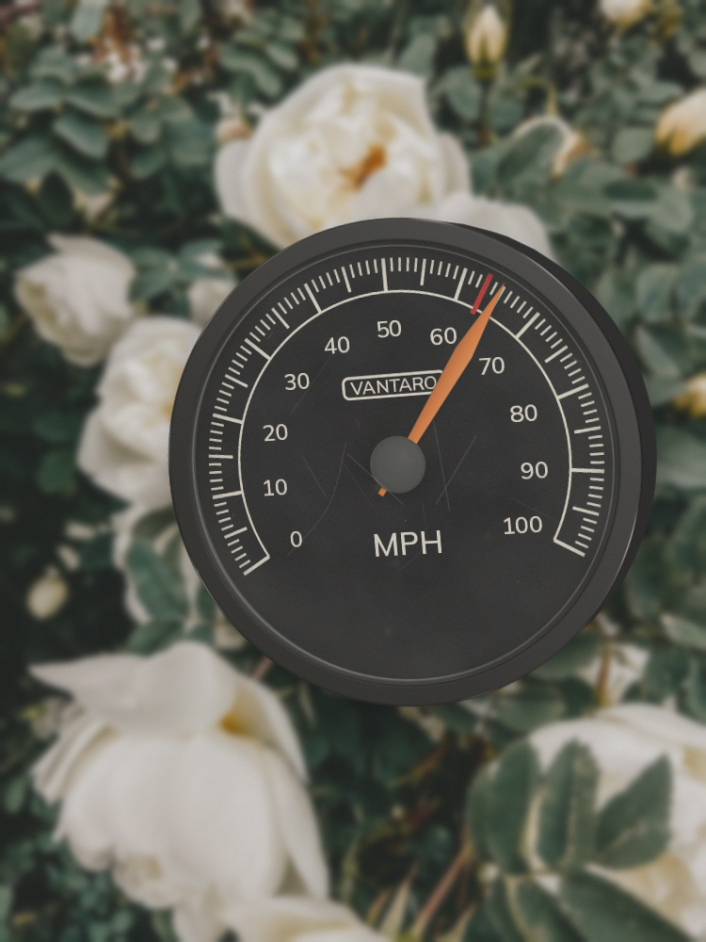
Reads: 65 mph
